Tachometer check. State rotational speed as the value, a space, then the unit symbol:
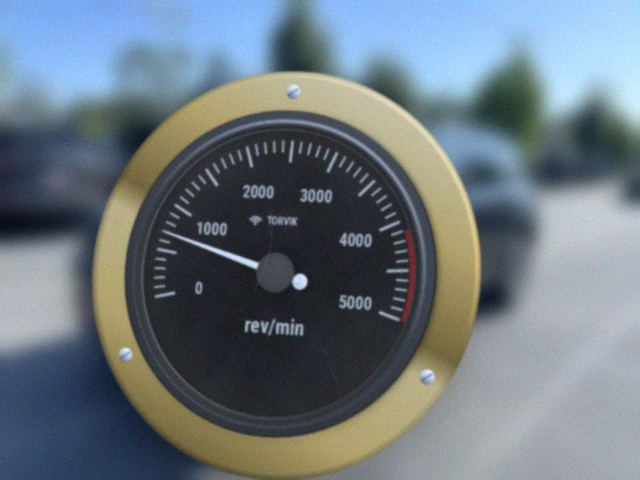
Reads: 700 rpm
